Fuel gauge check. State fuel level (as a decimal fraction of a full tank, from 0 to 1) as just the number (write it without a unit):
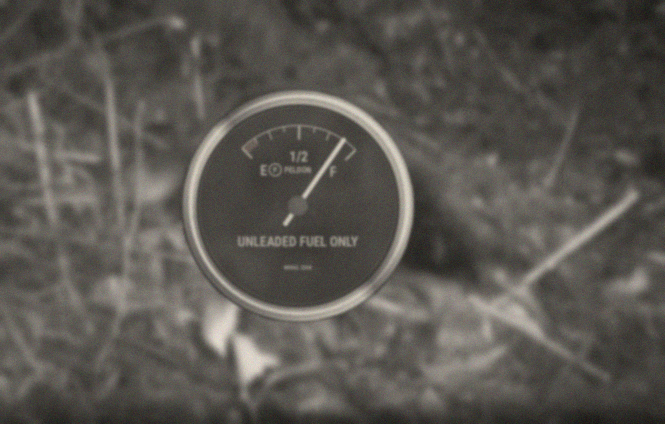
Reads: 0.875
